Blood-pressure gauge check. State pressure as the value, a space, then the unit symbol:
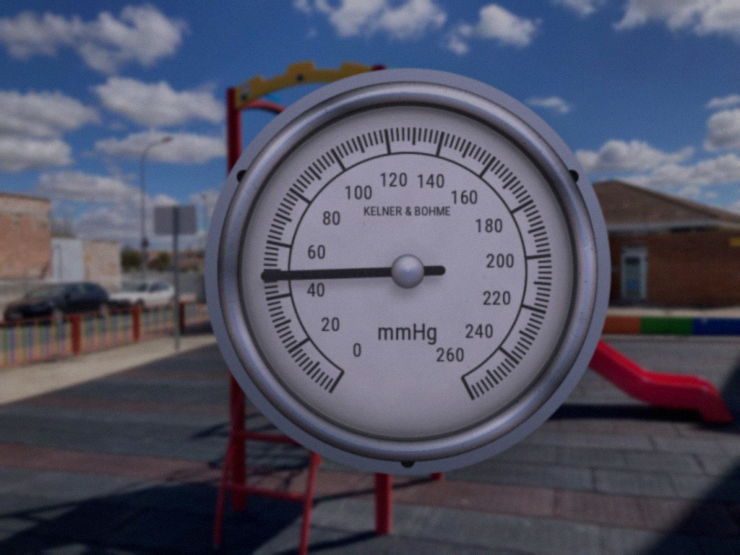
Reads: 48 mmHg
